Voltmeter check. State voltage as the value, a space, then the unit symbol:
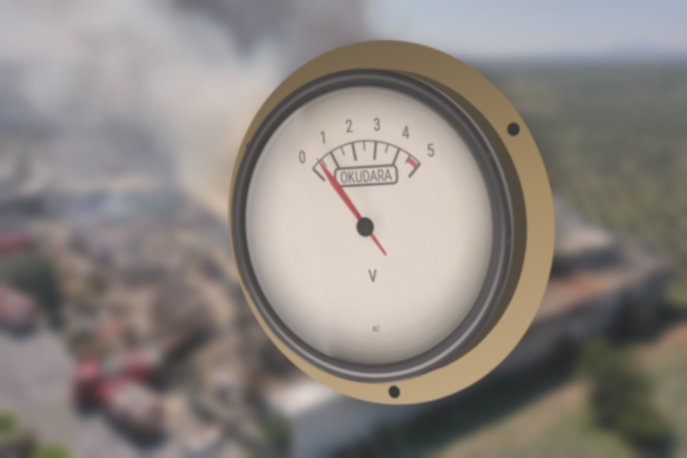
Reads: 0.5 V
